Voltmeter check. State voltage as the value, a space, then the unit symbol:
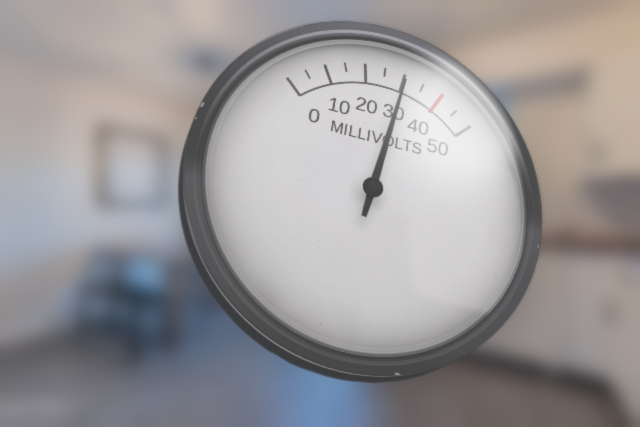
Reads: 30 mV
